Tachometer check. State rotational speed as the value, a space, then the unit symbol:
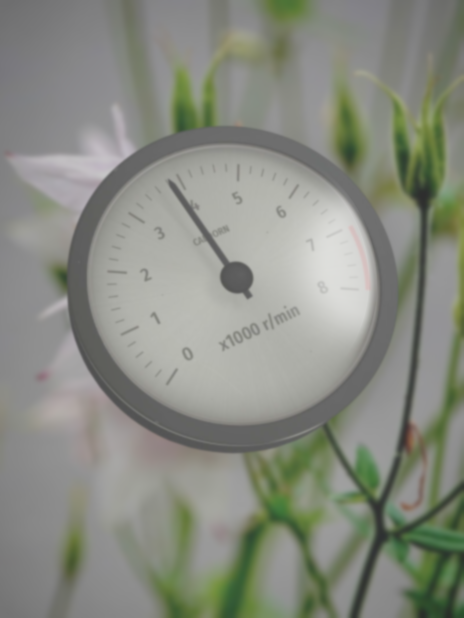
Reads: 3800 rpm
